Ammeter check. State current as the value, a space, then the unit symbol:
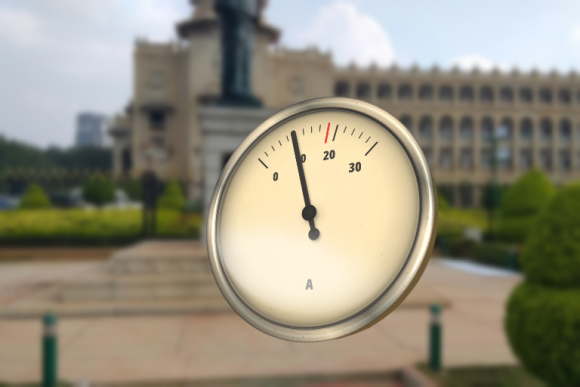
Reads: 10 A
